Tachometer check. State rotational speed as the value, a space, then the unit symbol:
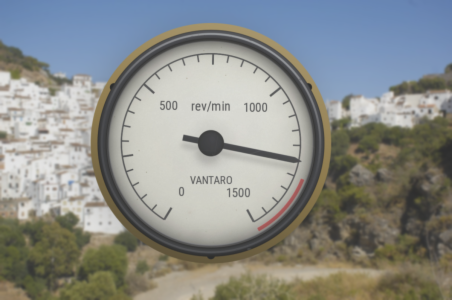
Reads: 1250 rpm
